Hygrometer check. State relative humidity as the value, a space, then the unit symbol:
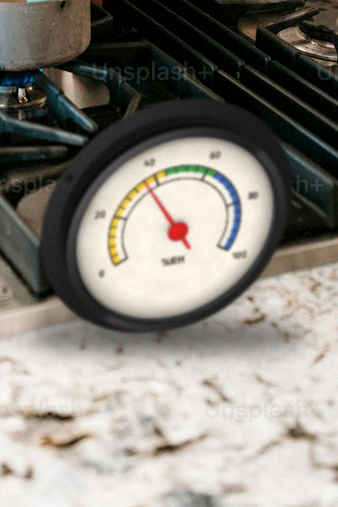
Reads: 36 %
